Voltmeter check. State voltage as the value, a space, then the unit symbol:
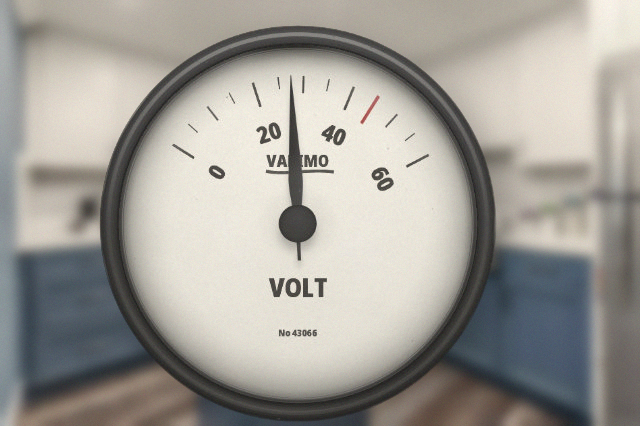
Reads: 27.5 V
